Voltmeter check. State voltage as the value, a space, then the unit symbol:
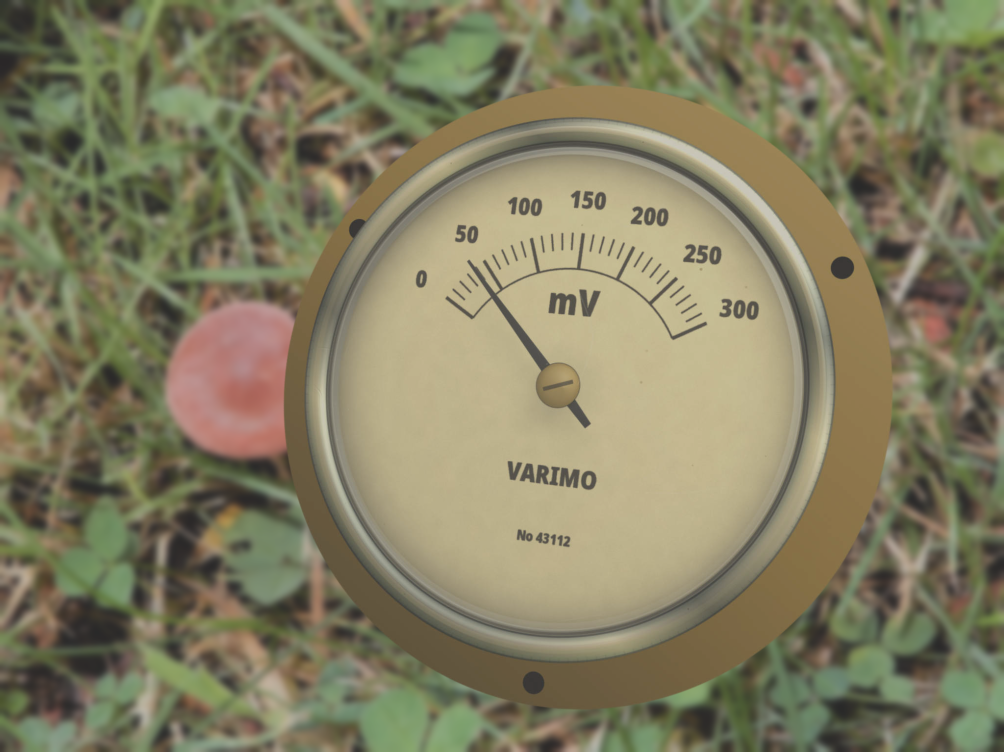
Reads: 40 mV
